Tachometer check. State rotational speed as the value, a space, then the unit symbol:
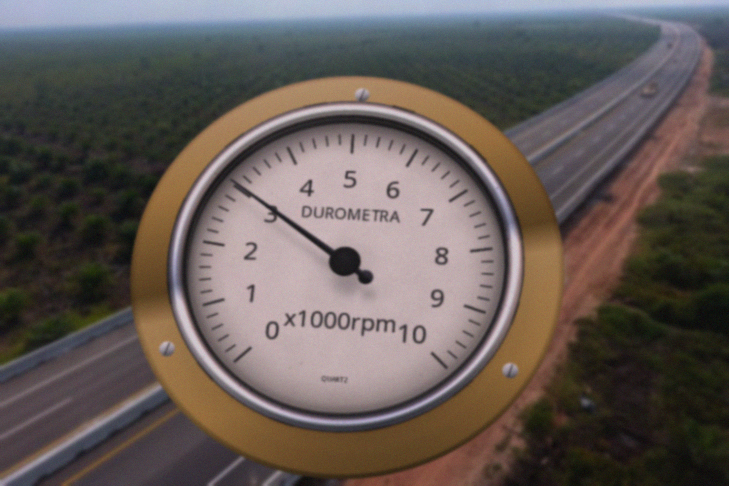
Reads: 3000 rpm
